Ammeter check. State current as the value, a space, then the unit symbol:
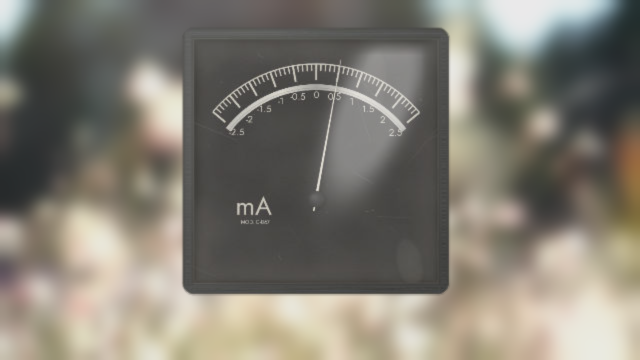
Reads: 0.5 mA
